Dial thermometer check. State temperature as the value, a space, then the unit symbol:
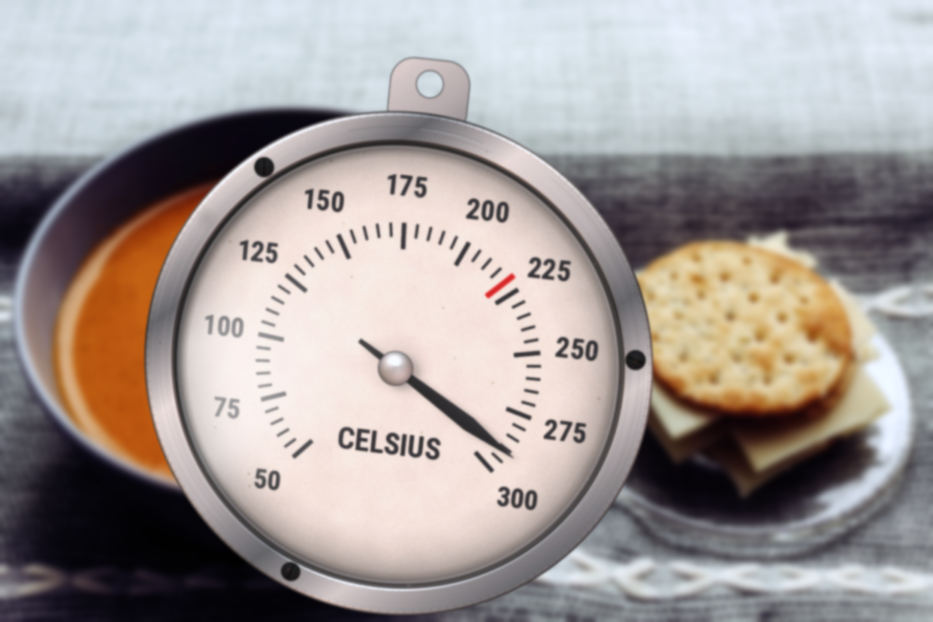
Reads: 290 °C
